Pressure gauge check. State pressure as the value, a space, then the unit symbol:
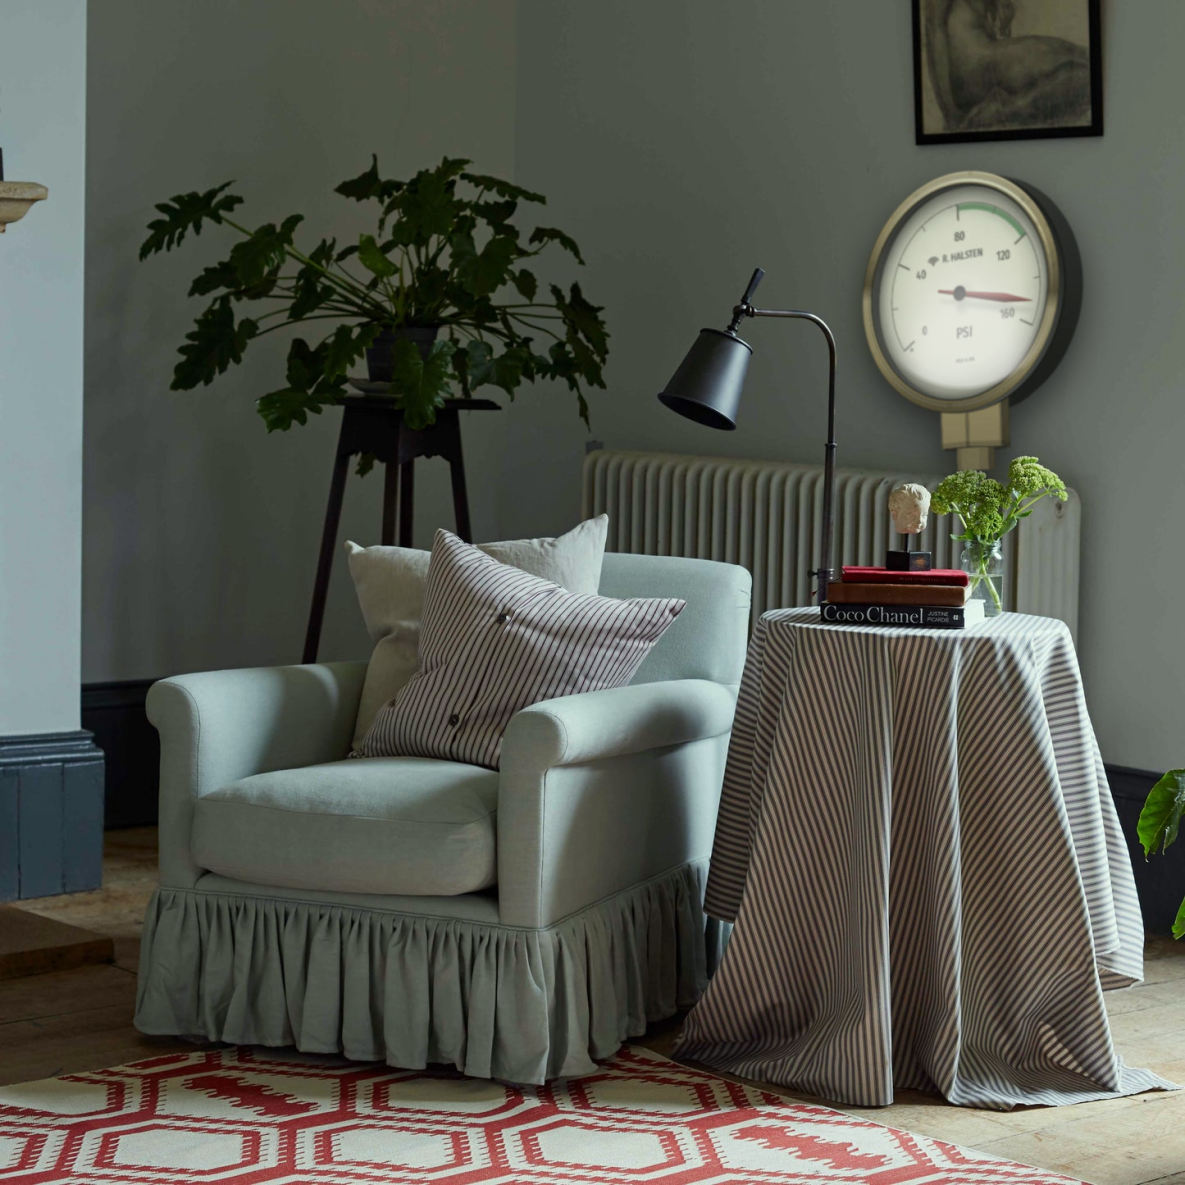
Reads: 150 psi
